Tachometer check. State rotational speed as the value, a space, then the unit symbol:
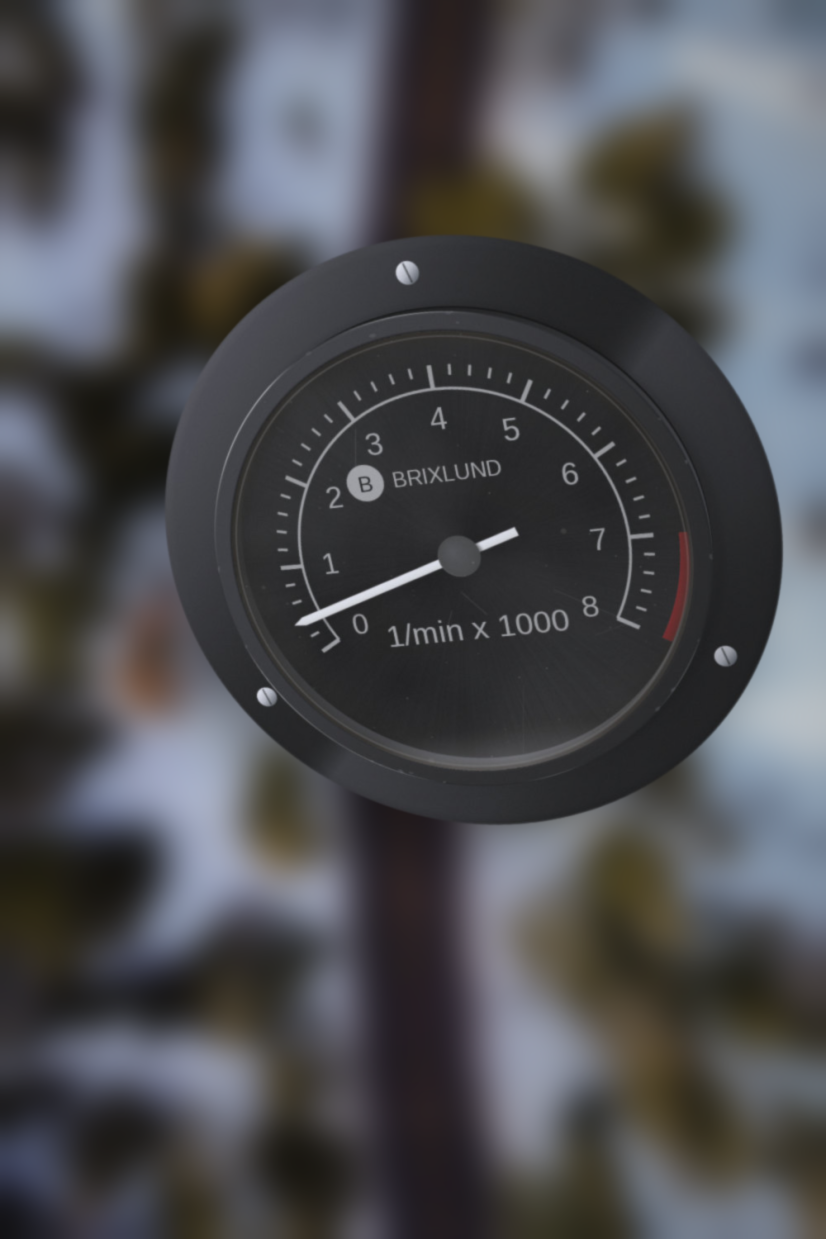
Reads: 400 rpm
